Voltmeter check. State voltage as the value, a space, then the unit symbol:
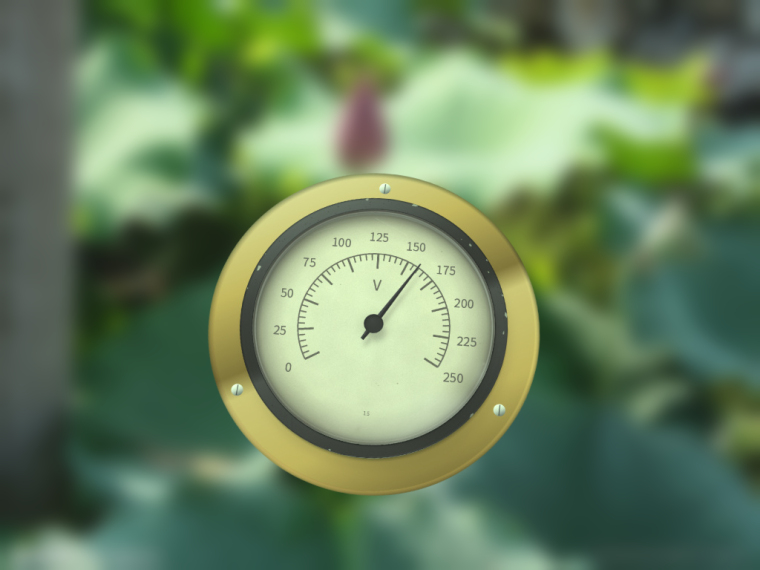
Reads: 160 V
